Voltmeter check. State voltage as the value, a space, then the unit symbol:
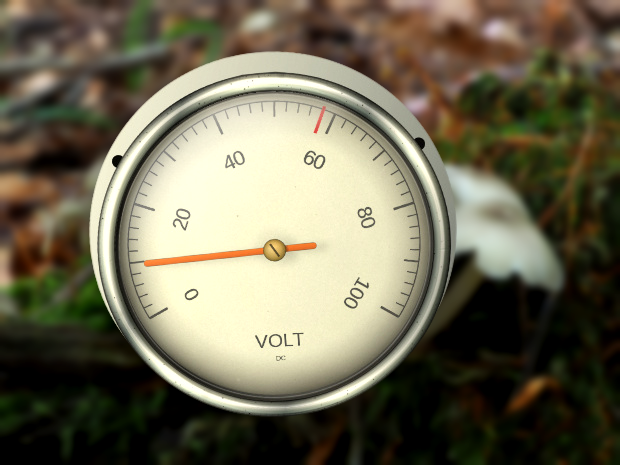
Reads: 10 V
